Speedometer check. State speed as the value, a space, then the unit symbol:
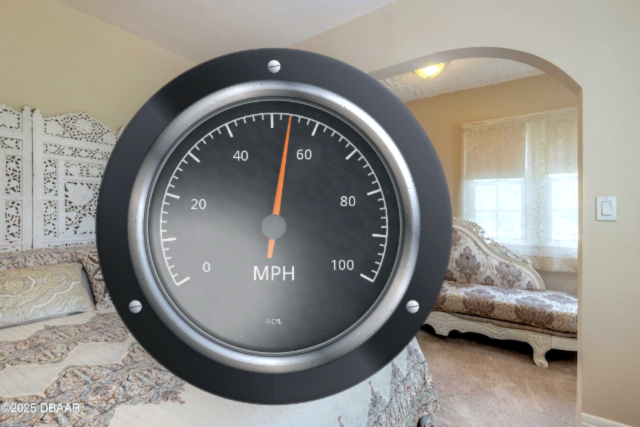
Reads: 54 mph
